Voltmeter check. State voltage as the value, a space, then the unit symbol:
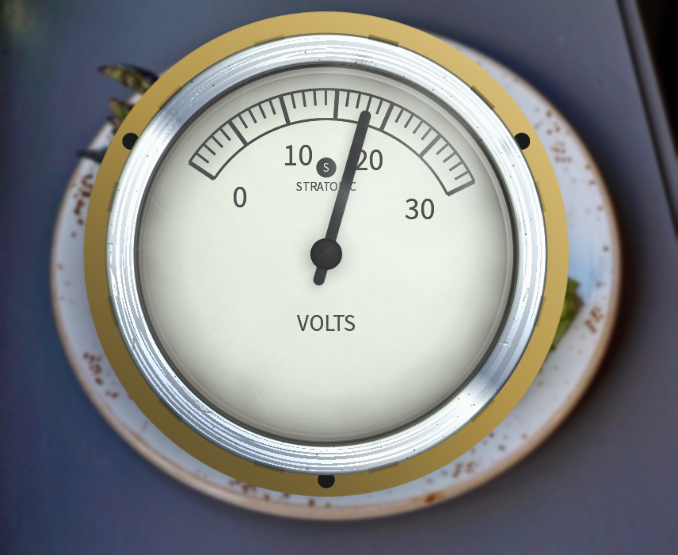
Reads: 18 V
